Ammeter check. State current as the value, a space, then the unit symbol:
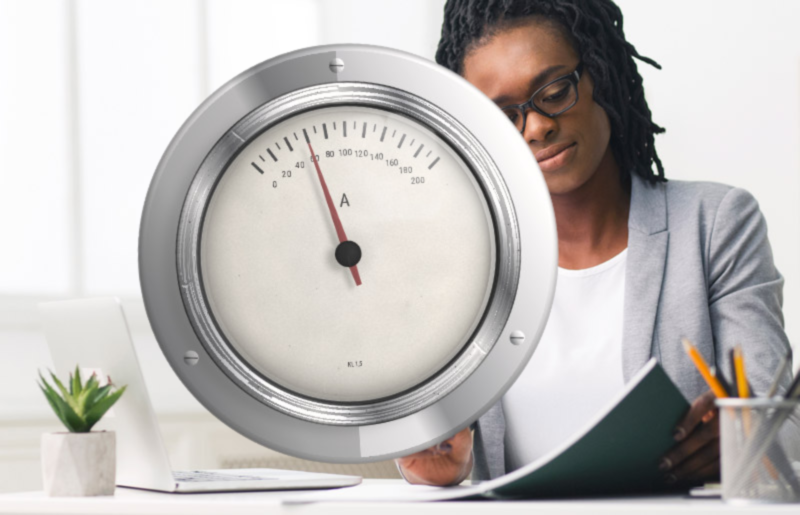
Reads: 60 A
